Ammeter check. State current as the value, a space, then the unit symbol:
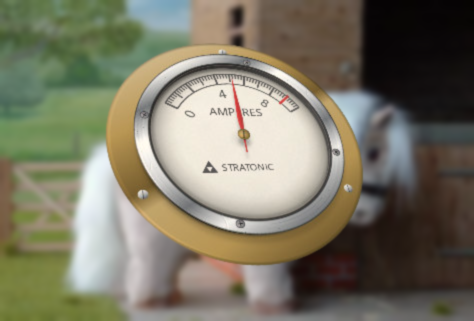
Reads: 5 A
